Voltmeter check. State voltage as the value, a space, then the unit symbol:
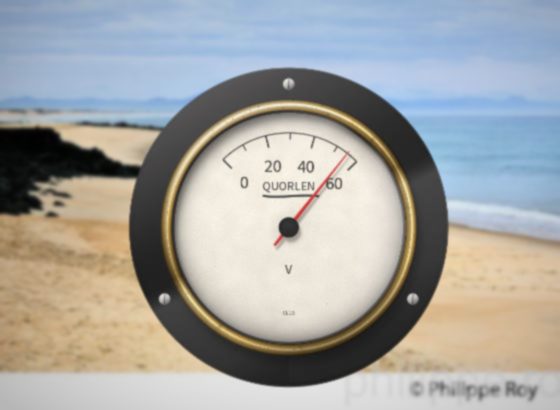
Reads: 55 V
